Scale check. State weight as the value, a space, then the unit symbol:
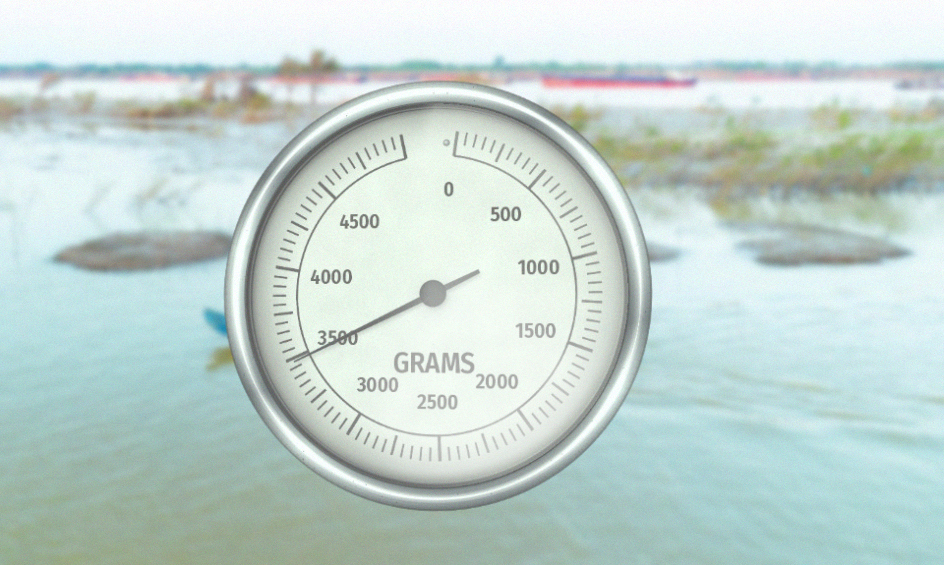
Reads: 3475 g
